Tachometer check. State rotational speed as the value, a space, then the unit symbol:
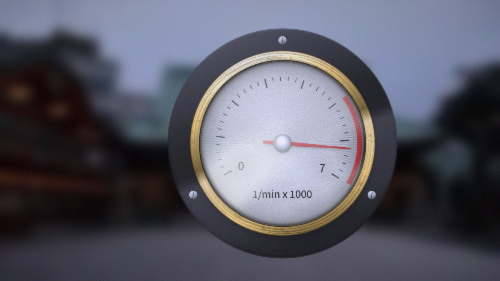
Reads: 6200 rpm
